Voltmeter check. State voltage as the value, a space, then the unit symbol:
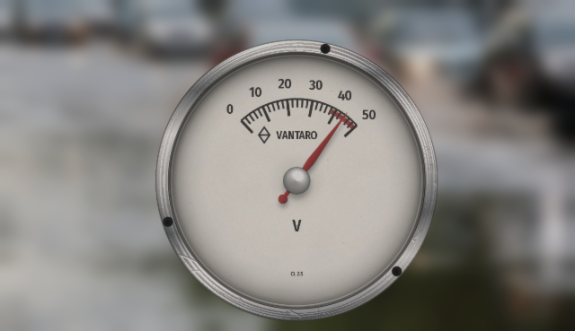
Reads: 44 V
